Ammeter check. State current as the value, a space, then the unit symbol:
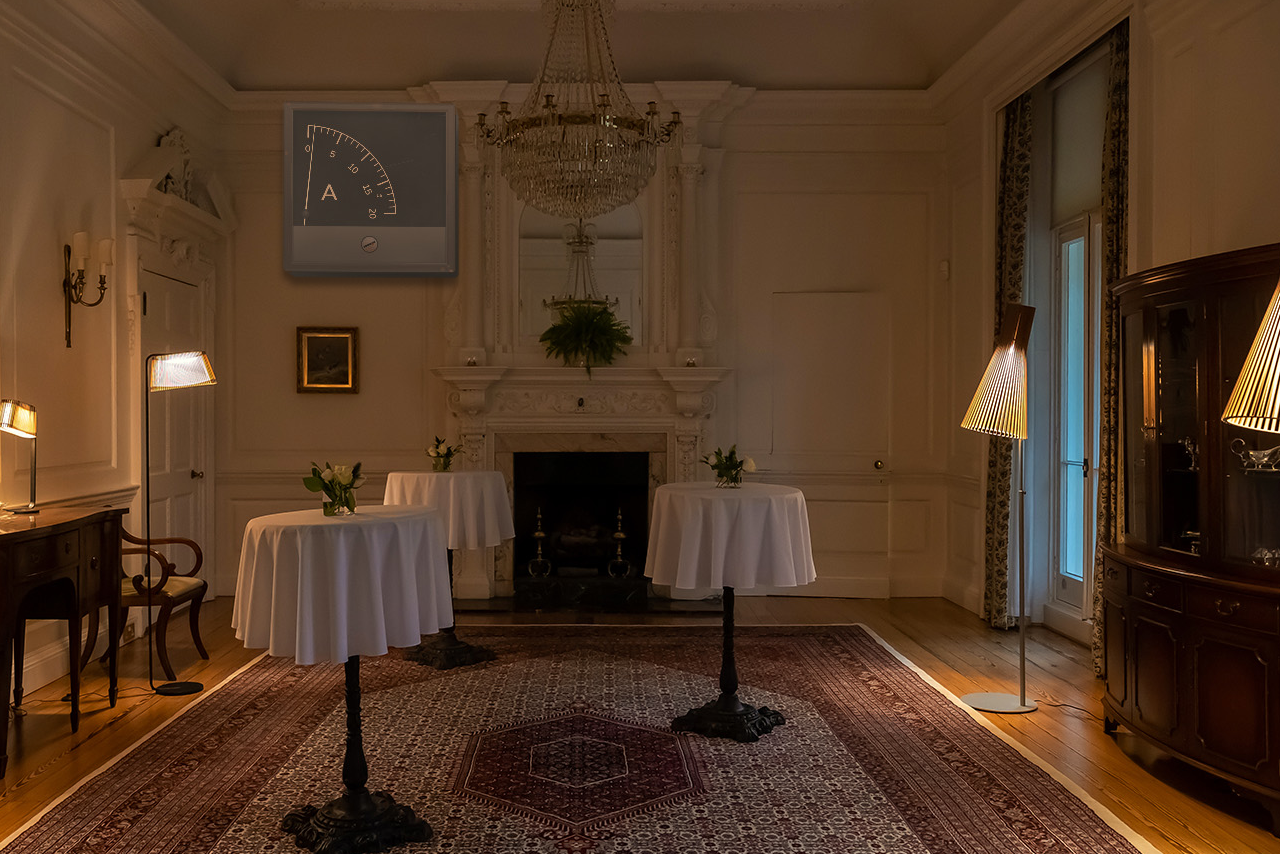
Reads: 1 A
